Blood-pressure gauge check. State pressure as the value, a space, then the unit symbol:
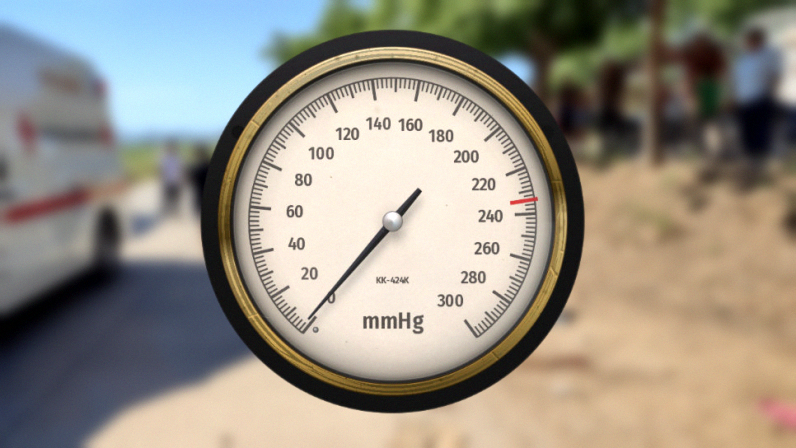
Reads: 2 mmHg
